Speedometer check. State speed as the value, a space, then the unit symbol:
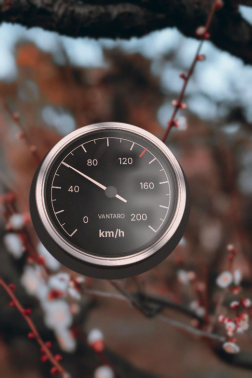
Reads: 60 km/h
